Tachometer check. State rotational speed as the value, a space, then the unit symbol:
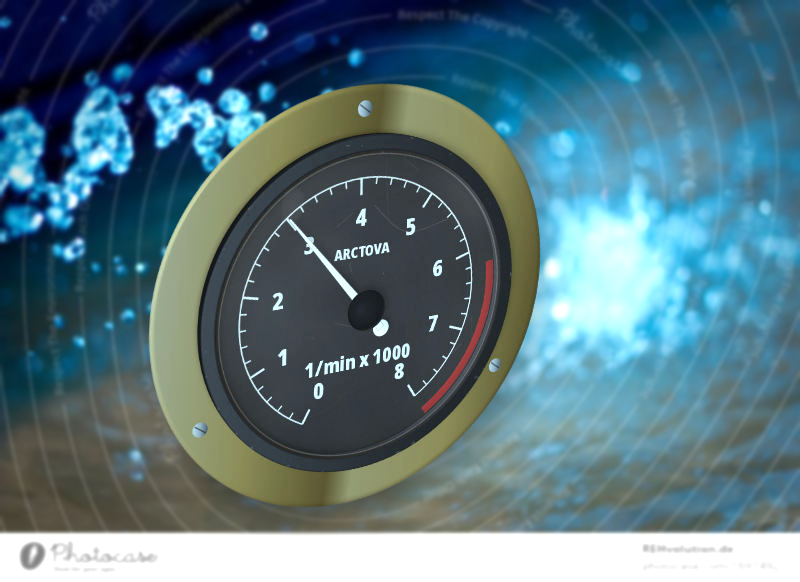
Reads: 3000 rpm
